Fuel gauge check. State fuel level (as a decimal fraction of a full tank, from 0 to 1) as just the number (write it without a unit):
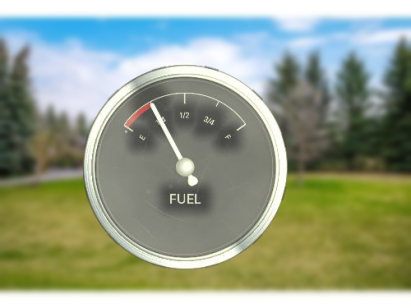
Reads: 0.25
